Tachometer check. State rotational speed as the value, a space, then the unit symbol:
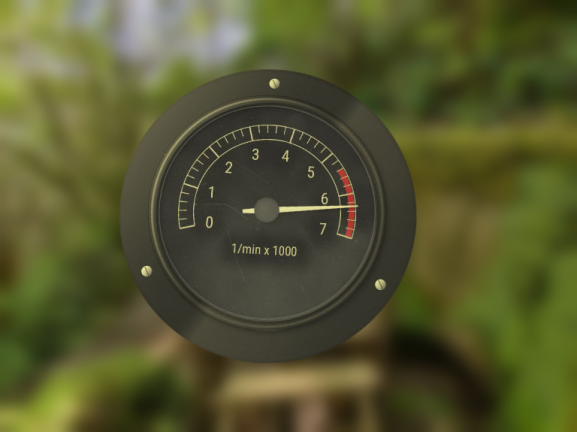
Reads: 6300 rpm
